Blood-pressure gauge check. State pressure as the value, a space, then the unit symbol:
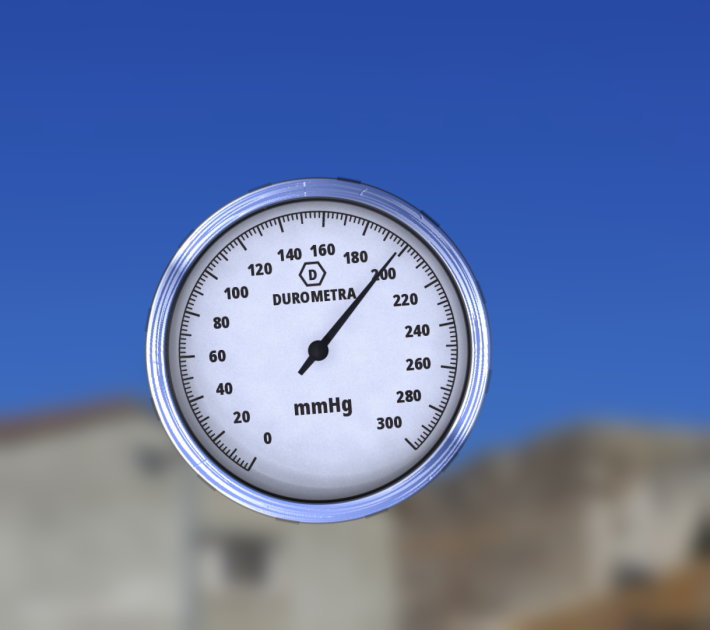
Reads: 198 mmHg
